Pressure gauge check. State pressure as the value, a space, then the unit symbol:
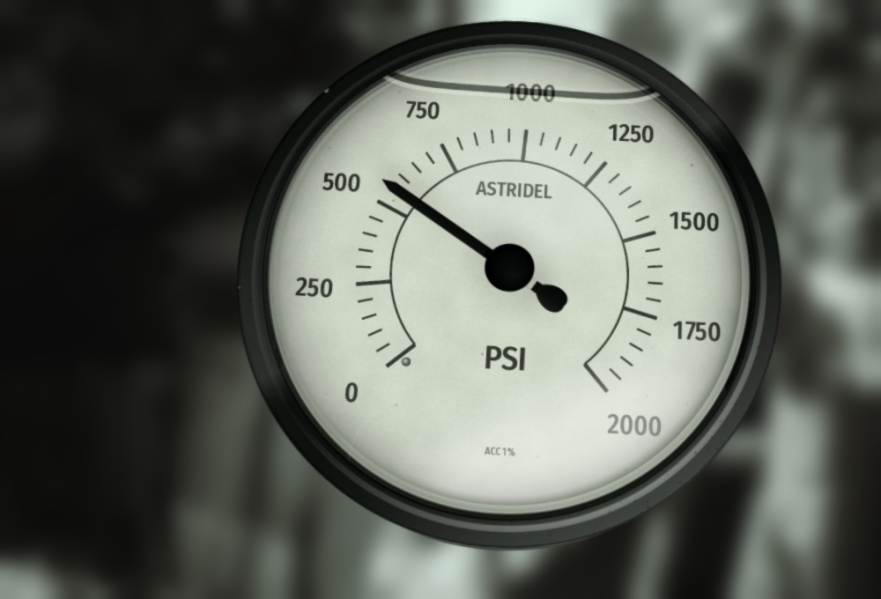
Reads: 550 psi
